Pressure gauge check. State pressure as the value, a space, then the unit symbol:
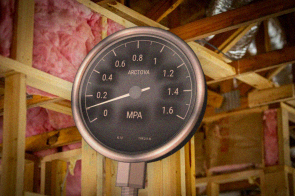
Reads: 0.1 MPa
